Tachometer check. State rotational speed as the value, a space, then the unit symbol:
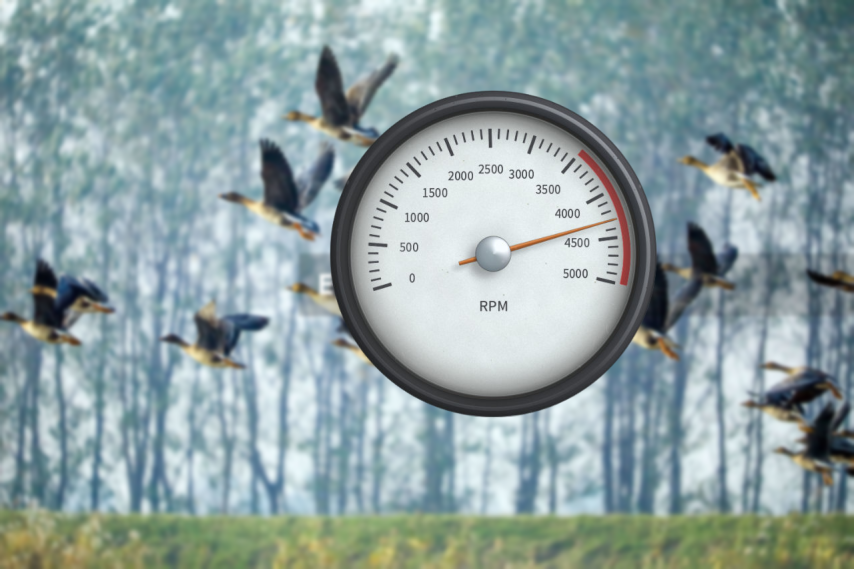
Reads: 4300 rpm
